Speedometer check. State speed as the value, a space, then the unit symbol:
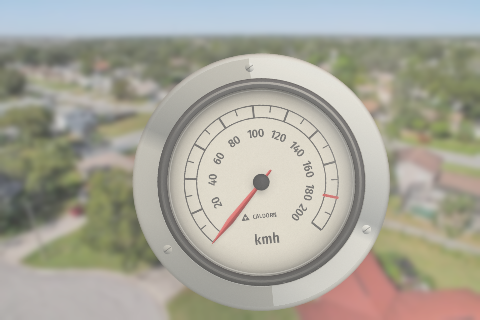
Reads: 0 km/h
